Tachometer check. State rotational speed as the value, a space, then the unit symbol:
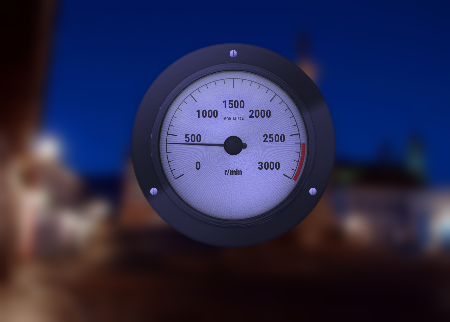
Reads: 400 rpm
